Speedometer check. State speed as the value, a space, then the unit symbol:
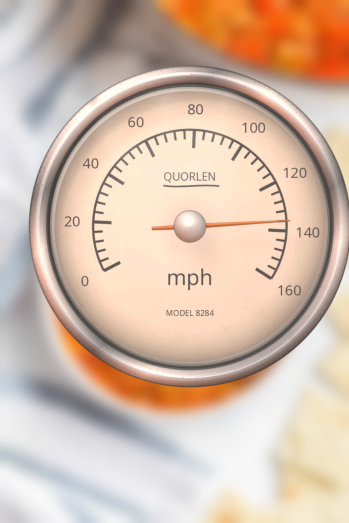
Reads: 136 mph
